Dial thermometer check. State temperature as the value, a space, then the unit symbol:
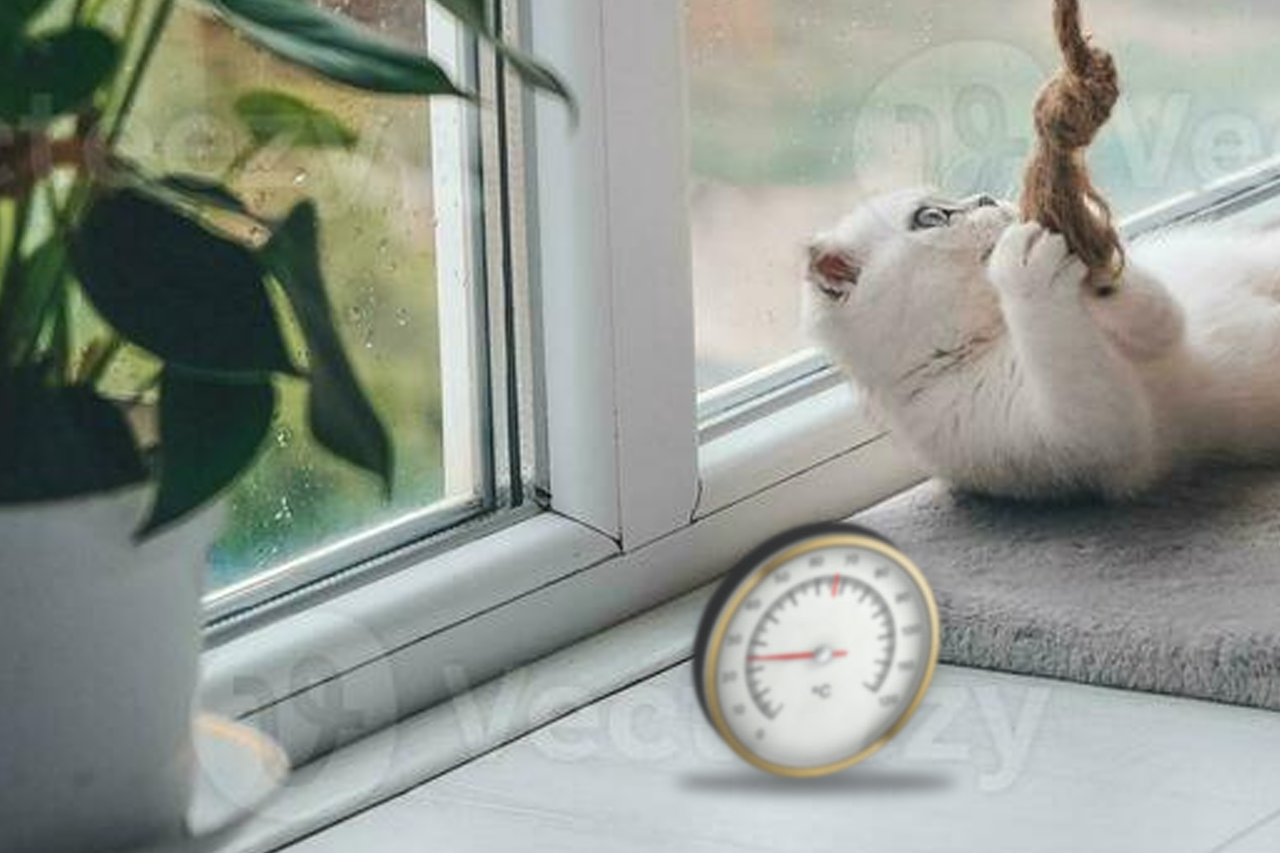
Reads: 25 °C
